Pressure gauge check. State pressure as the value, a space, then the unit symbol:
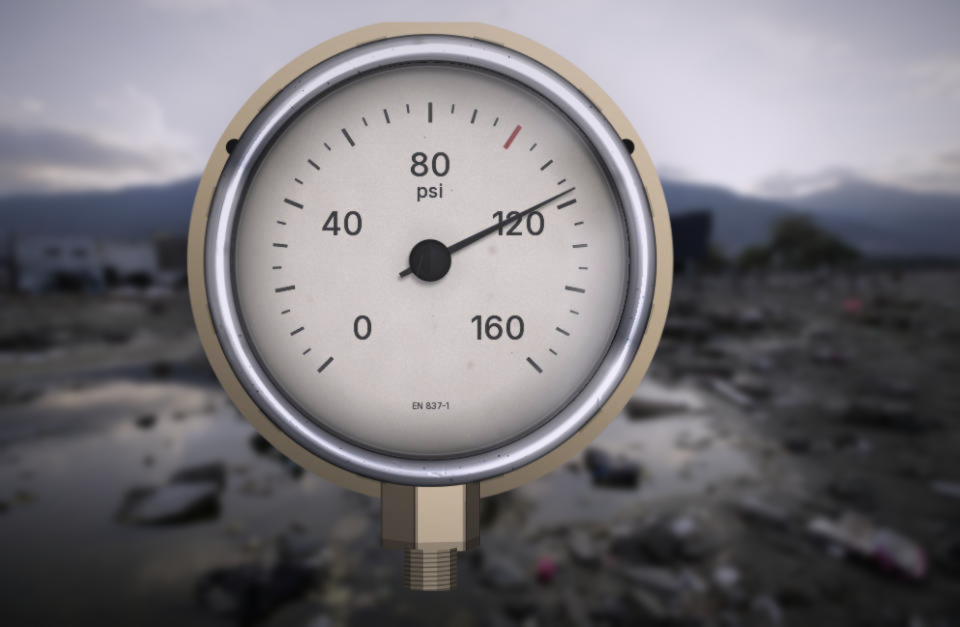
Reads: 117.5 psi
